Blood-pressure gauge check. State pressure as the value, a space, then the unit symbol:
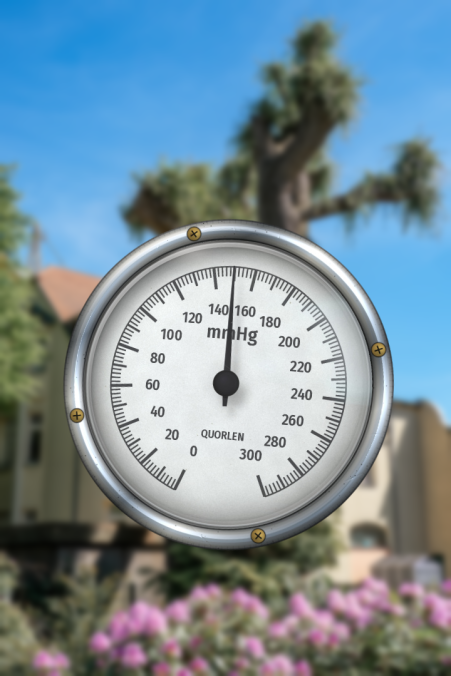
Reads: 150 mmHg
